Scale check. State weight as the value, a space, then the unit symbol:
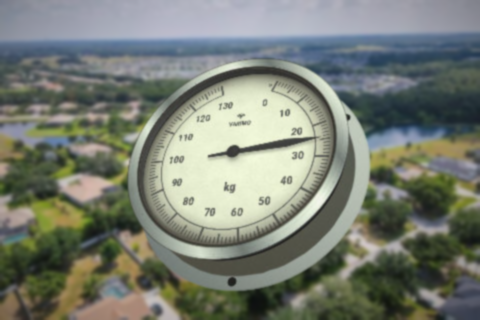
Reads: 25 kg
